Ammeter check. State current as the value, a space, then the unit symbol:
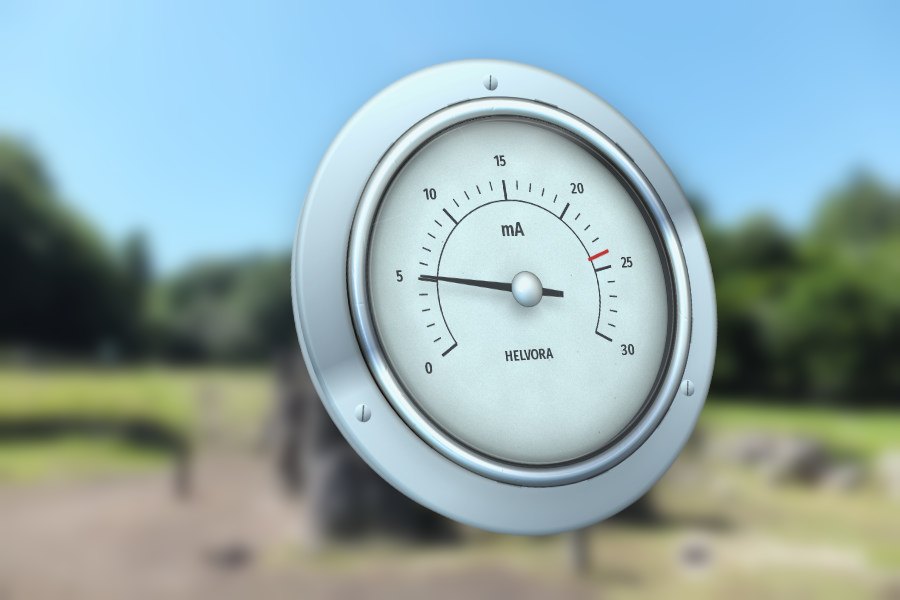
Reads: 5 mA
